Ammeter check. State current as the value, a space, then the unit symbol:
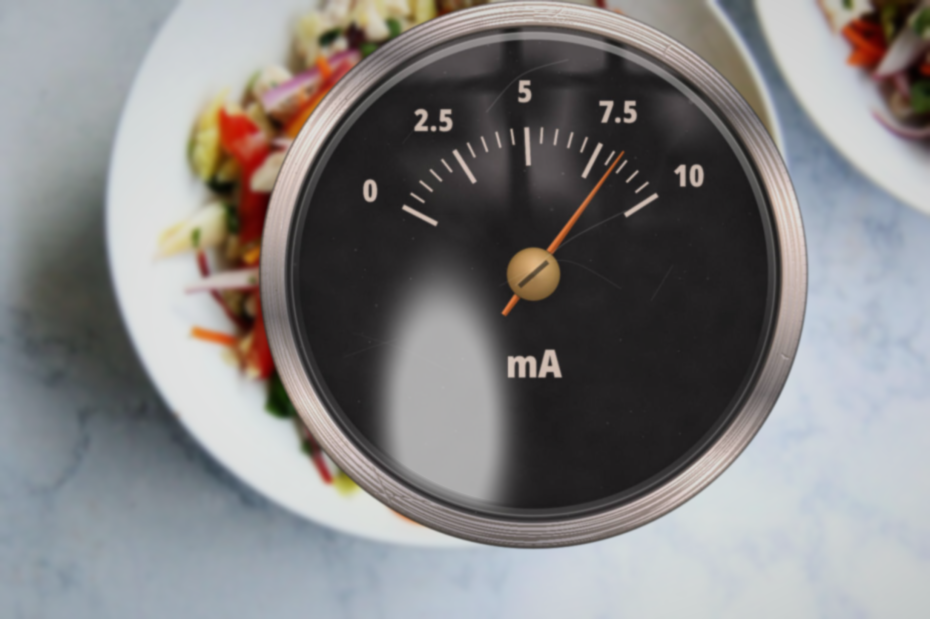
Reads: 8.25 mA
